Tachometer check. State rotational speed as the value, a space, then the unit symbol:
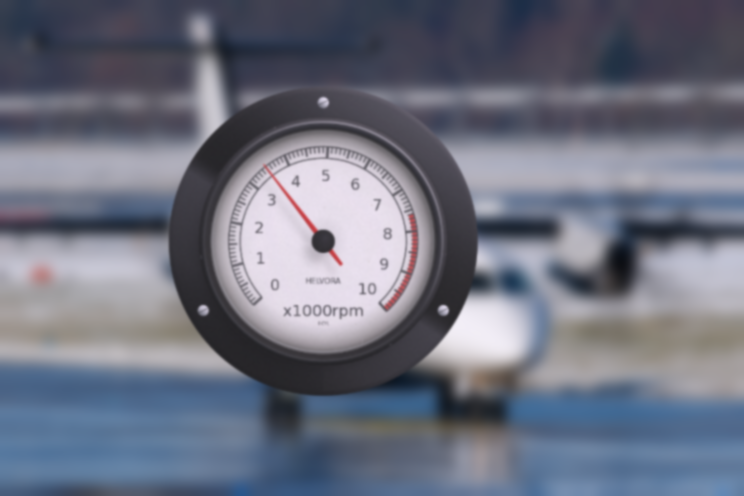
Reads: 3500 rpm
